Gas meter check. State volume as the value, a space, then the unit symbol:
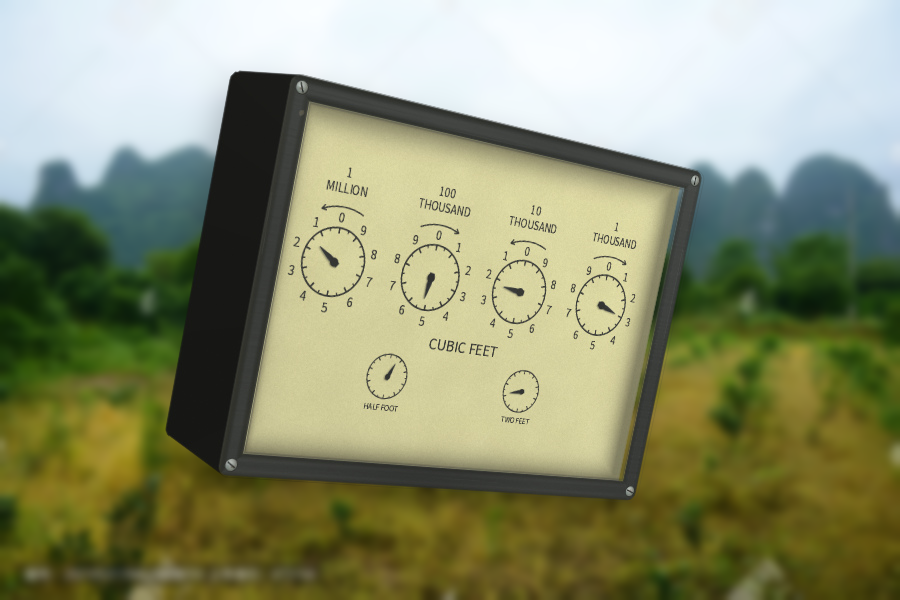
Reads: 152300 ft³
